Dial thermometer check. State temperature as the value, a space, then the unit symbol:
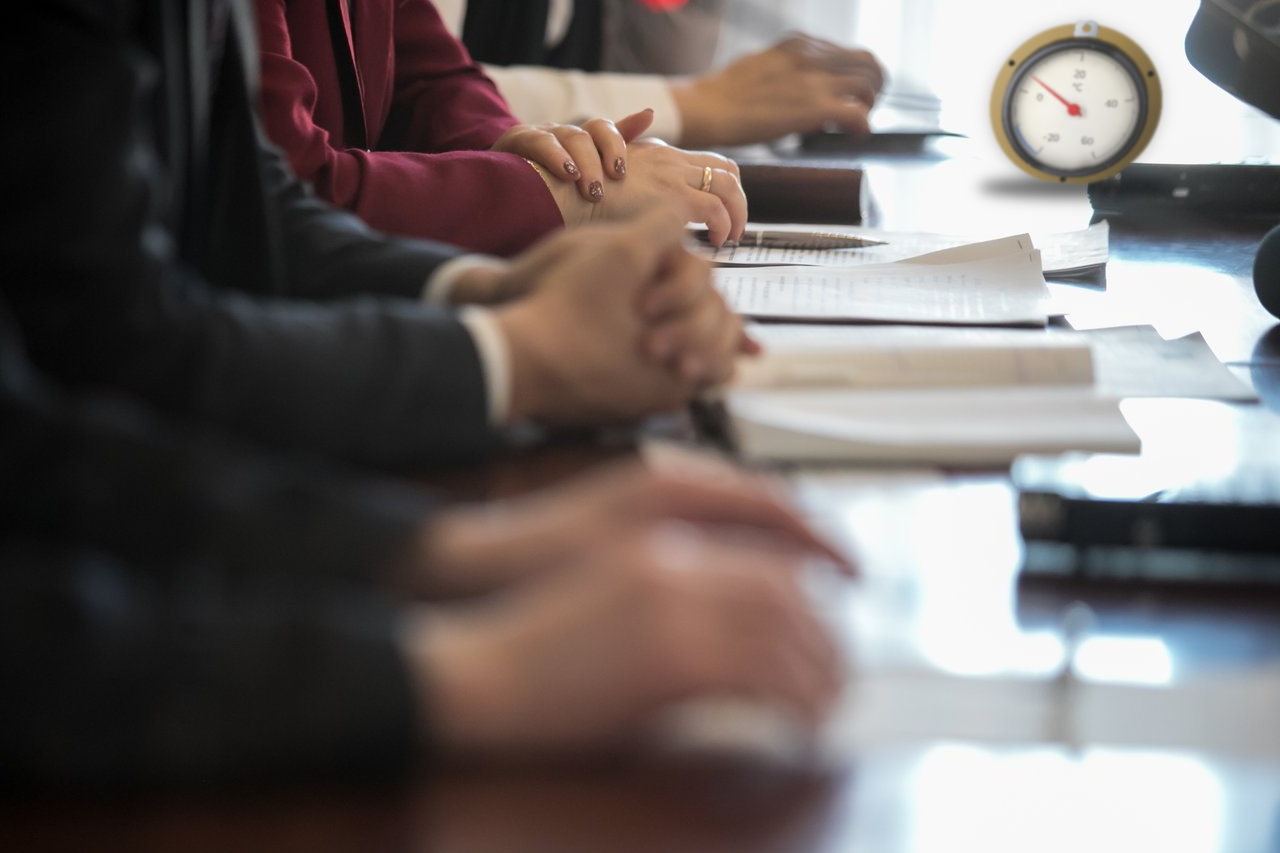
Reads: 5 °C
